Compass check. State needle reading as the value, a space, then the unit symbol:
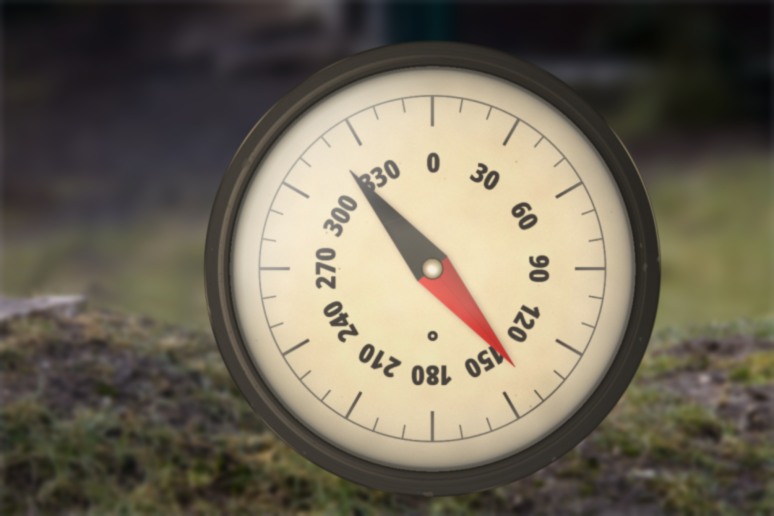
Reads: 140 °
